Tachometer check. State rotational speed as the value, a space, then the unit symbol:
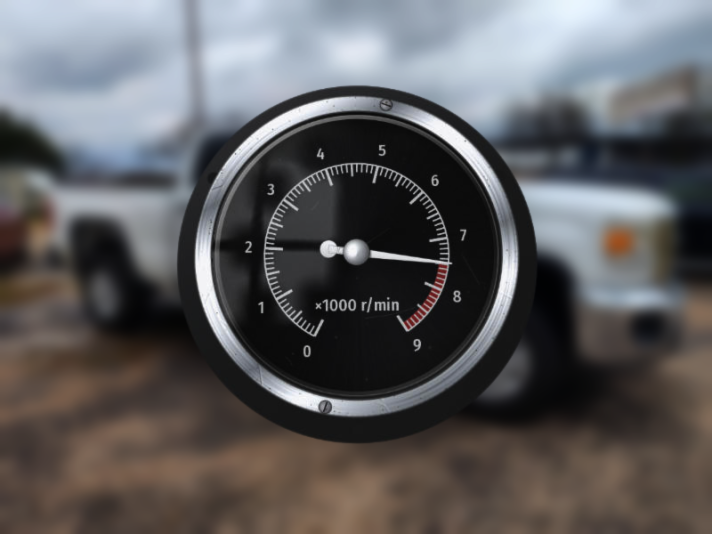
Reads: 7500 rpm
